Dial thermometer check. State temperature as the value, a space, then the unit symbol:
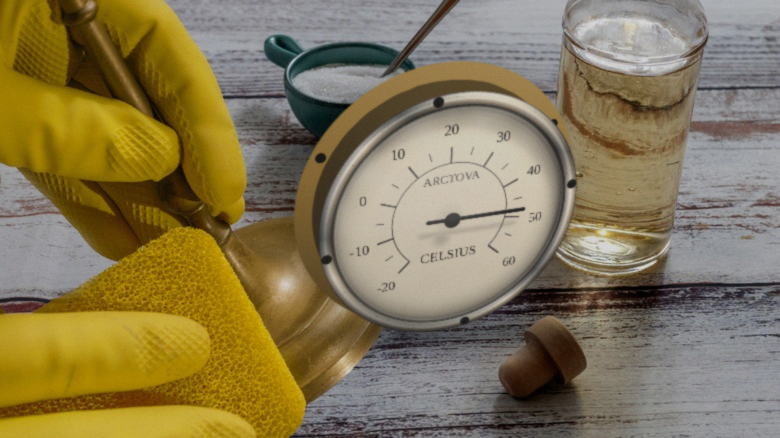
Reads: 47.5 °C
